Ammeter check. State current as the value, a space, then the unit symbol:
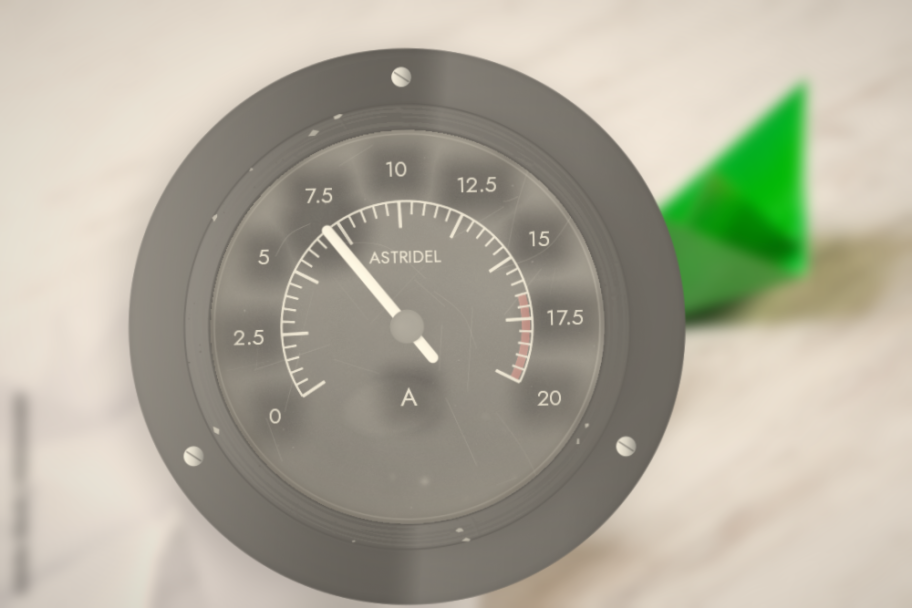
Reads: 7 A
